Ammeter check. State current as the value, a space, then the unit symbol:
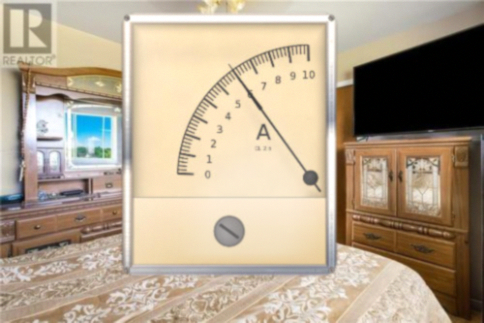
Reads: 6 A
